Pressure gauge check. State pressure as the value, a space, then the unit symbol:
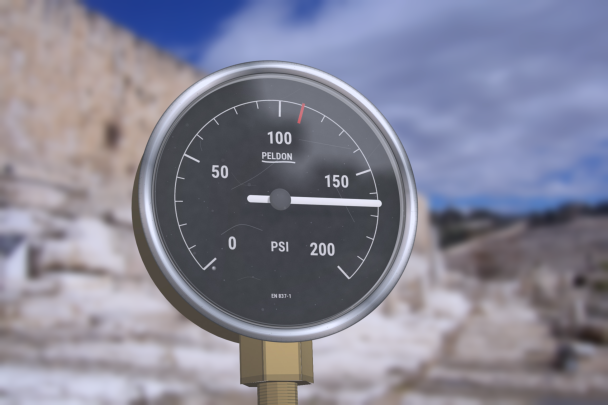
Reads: 165 psi
